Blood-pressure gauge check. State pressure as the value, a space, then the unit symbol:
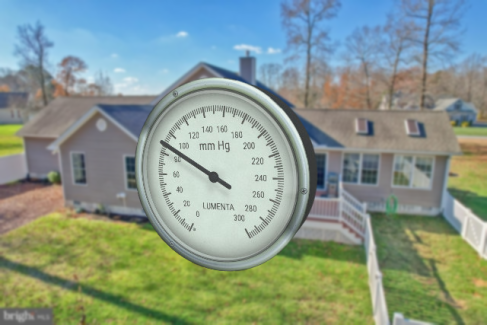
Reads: 90 mmHg
